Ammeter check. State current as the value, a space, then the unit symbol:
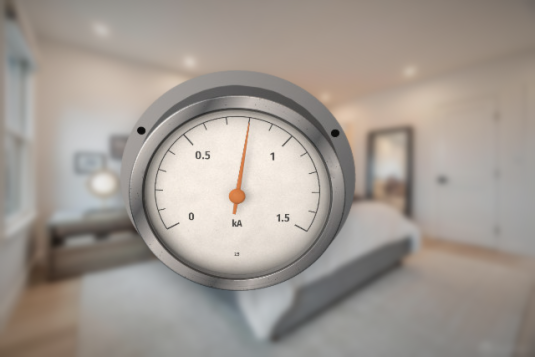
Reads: 0.8 kA
